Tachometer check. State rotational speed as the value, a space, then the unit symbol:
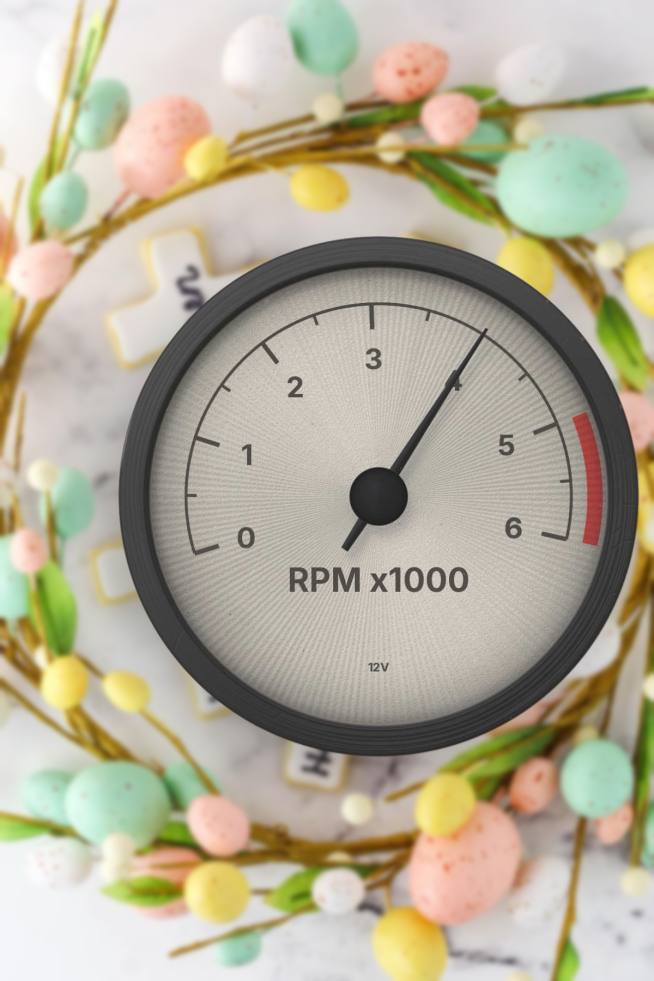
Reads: 4000 rpm
